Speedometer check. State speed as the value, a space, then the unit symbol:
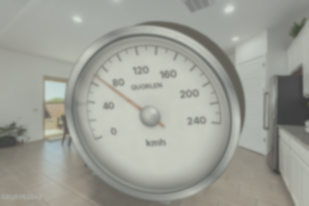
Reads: 70 km/h
